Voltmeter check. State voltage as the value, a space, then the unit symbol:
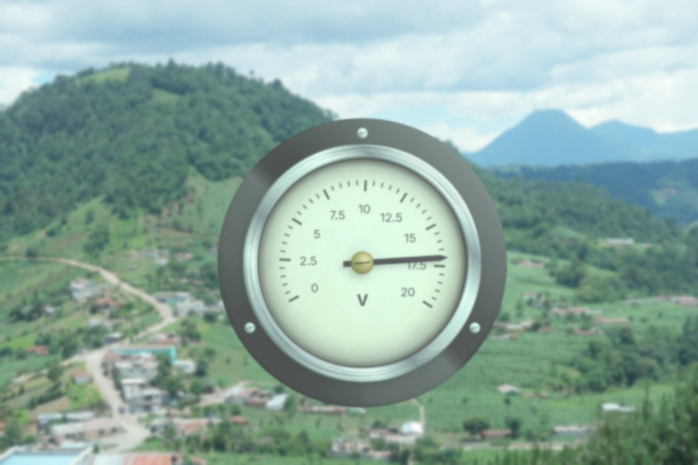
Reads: 17 V
